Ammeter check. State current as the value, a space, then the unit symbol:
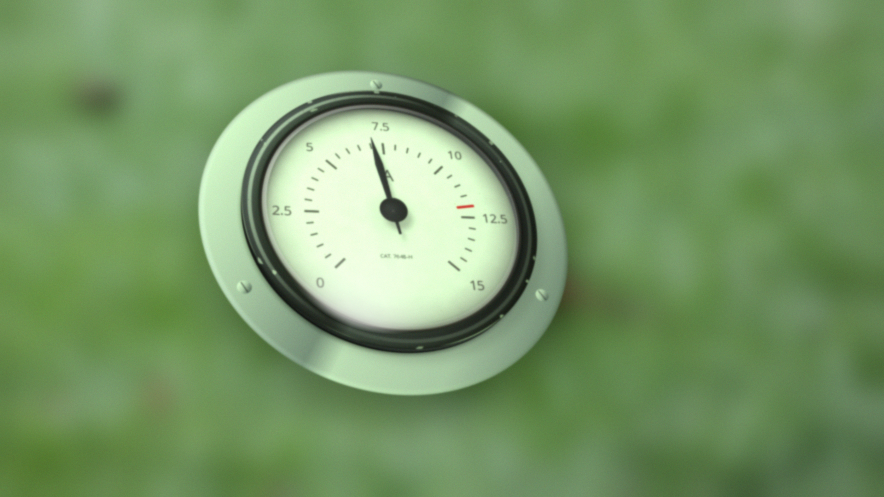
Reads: 7 A
